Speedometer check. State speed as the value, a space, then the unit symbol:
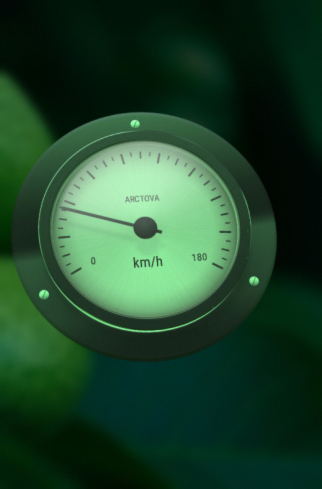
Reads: 35 km/h
